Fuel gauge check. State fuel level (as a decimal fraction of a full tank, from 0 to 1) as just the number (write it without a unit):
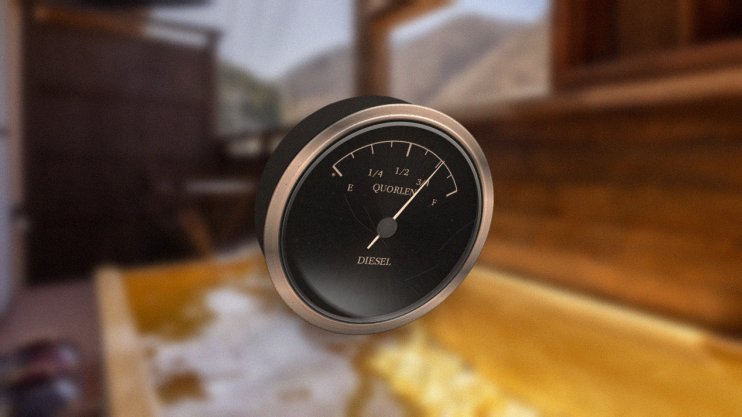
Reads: 0.75
